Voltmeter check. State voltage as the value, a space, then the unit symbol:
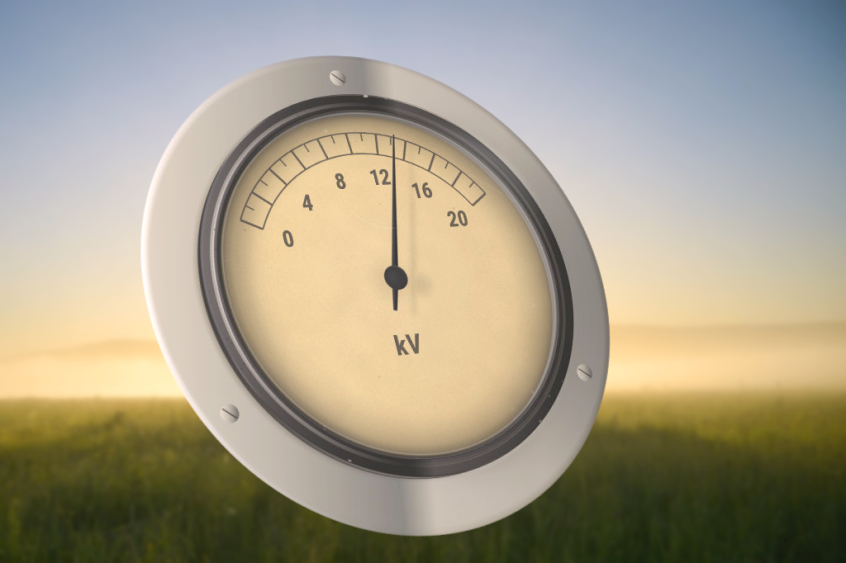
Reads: 13 kV
